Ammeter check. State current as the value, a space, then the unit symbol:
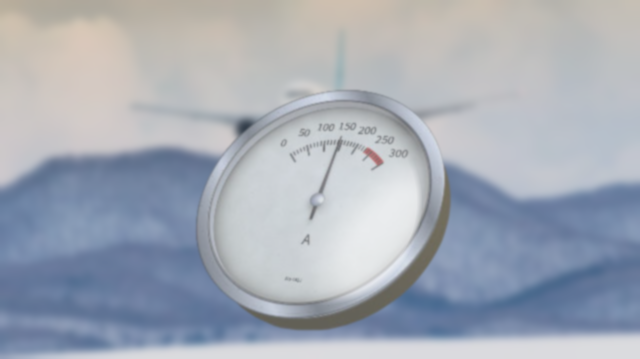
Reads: 150 A
